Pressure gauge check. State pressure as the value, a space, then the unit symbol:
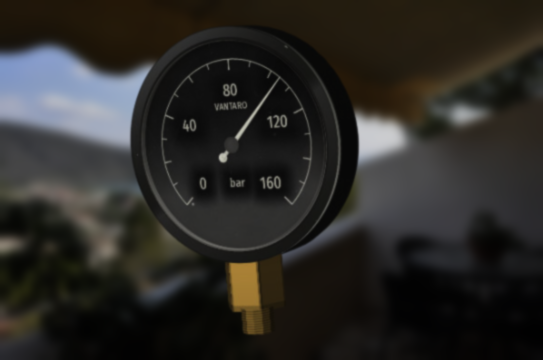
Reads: 105 bar
